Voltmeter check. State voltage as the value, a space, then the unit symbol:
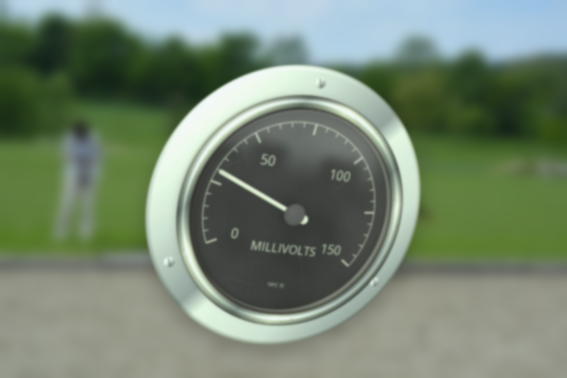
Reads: 30 mV
